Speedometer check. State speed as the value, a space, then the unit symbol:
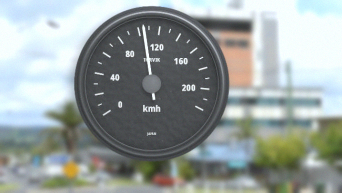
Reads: 105 km/h
